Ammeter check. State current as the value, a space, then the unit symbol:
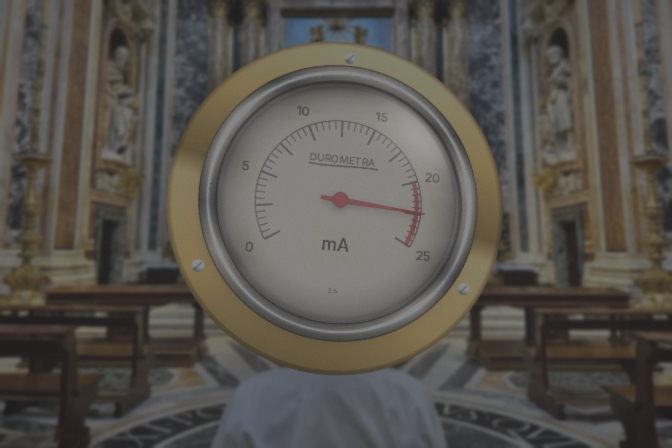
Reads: 22.5 mA
